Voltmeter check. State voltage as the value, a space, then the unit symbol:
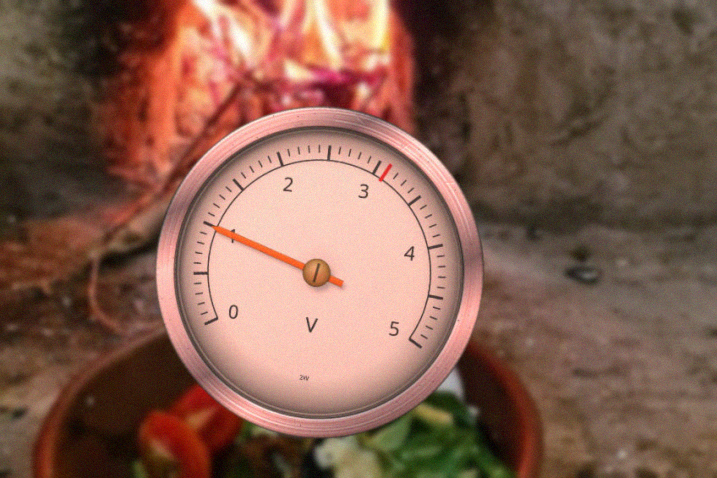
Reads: 1 V
